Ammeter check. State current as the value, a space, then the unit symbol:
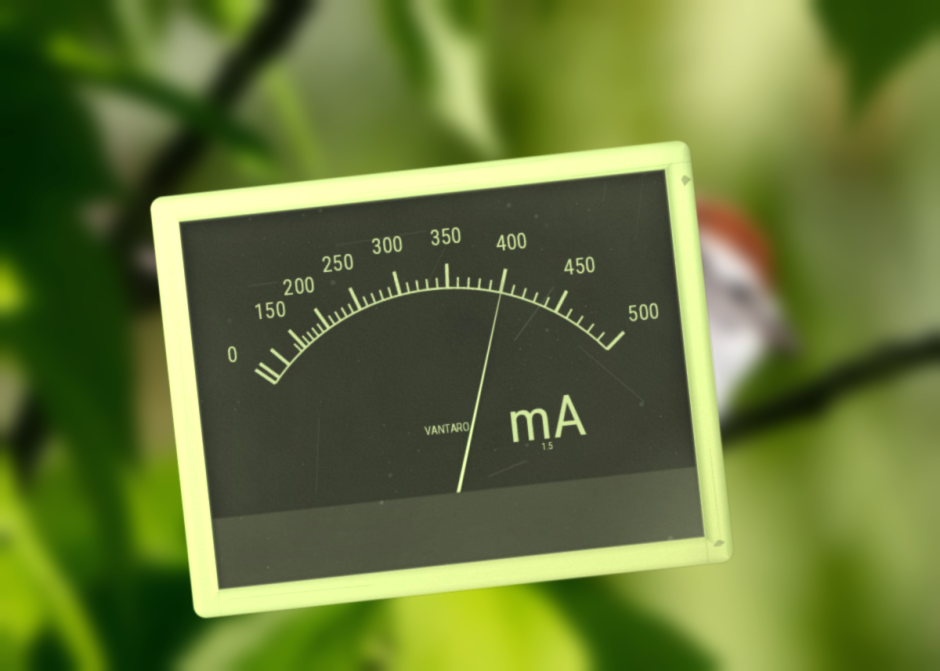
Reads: 400 mA
